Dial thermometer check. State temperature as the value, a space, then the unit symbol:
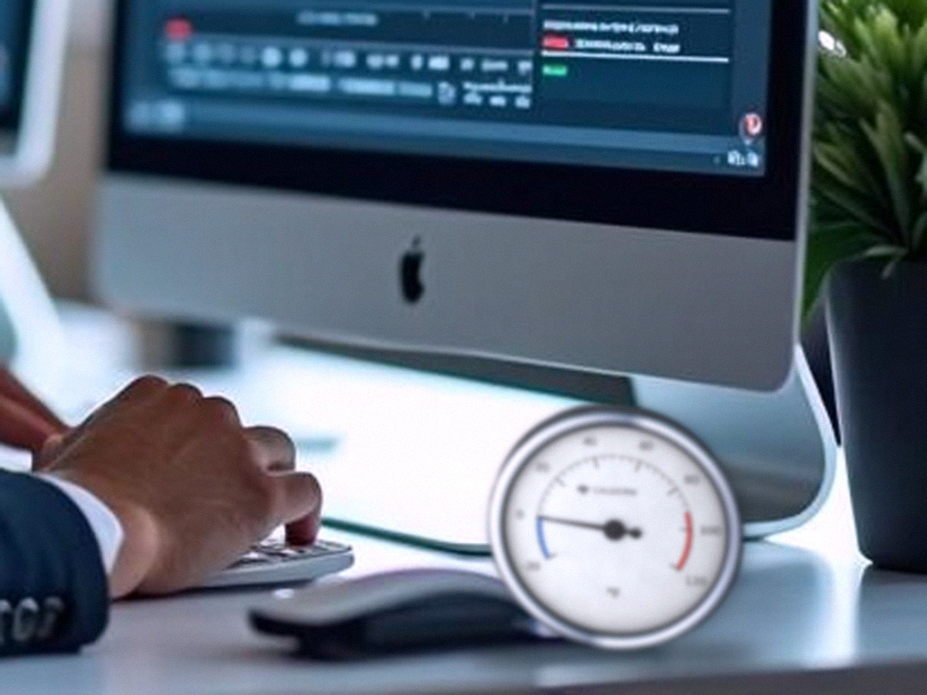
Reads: 0 °F
